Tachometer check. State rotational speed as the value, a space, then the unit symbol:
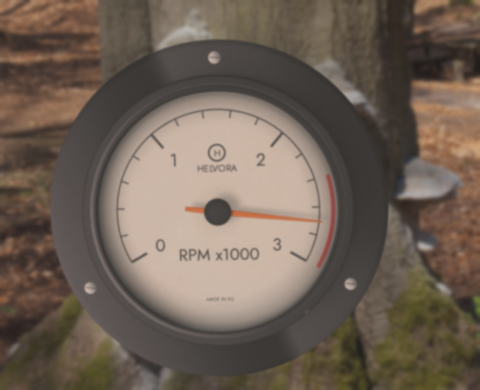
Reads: 2700 rpm
